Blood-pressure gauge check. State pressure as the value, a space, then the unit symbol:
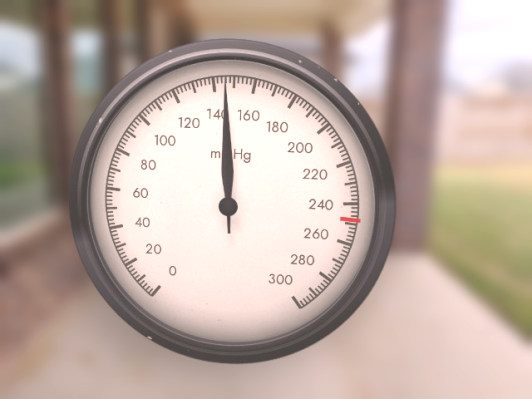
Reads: 146 mmHg
